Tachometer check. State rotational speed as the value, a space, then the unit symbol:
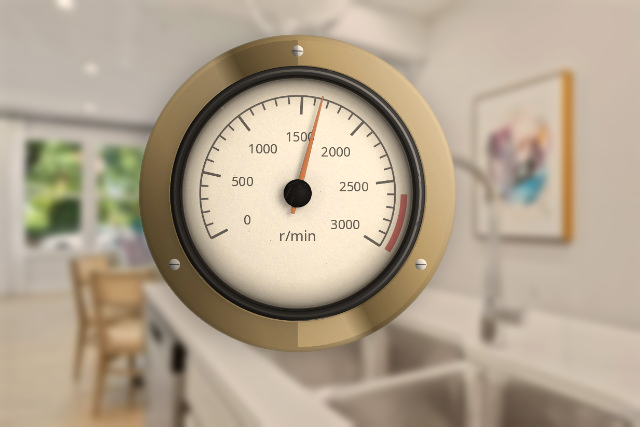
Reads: 1650 rpm
